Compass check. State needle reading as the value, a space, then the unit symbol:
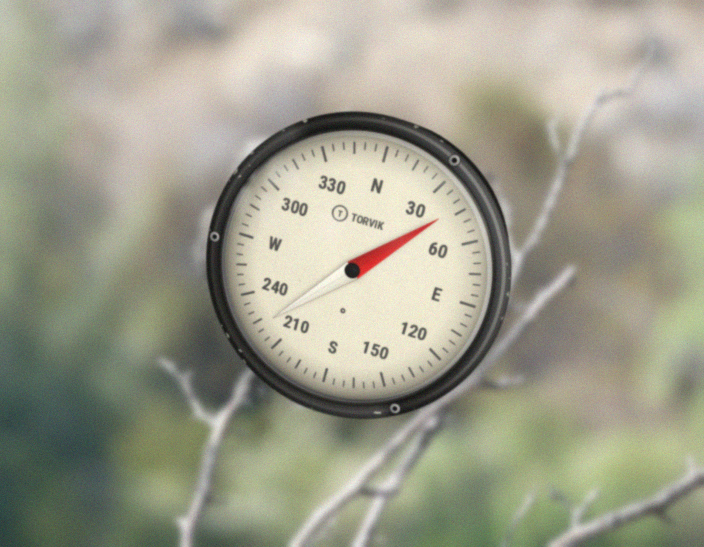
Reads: 42.5 °
